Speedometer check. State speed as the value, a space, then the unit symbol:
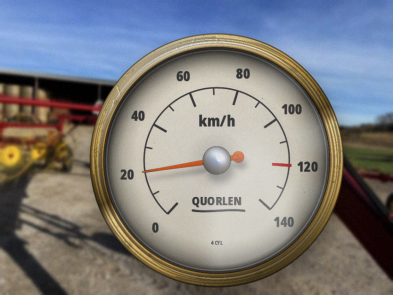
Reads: 20 km/h
